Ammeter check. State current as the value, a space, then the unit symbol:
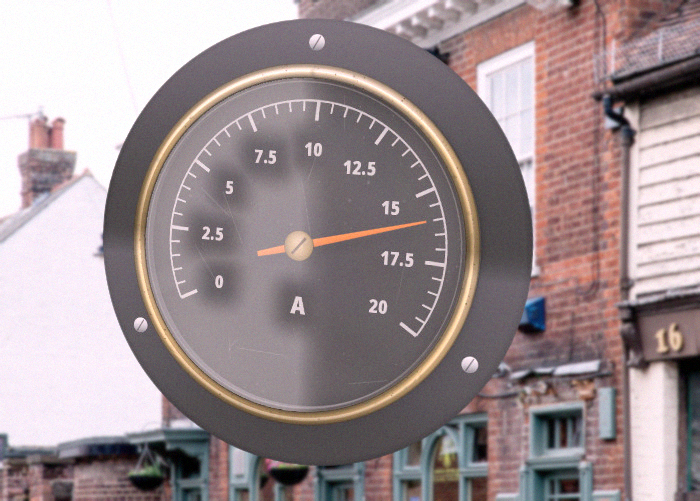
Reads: 16 A
